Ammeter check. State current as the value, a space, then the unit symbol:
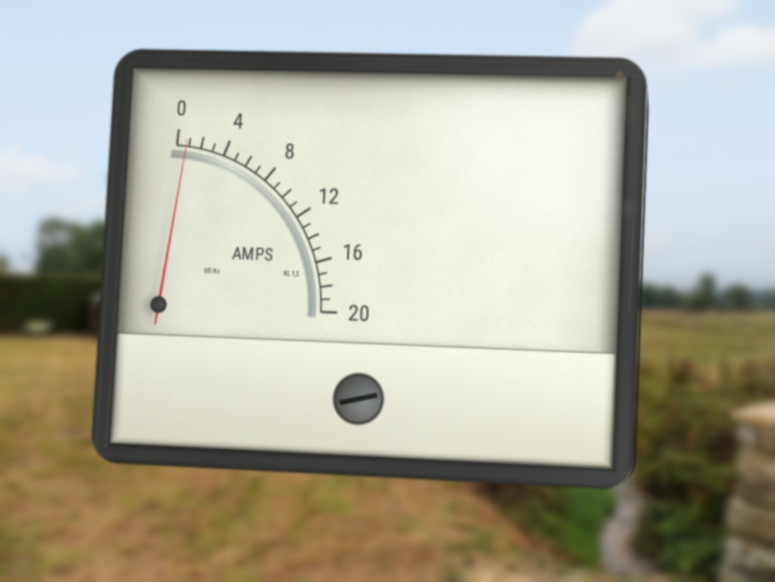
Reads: 1 A
